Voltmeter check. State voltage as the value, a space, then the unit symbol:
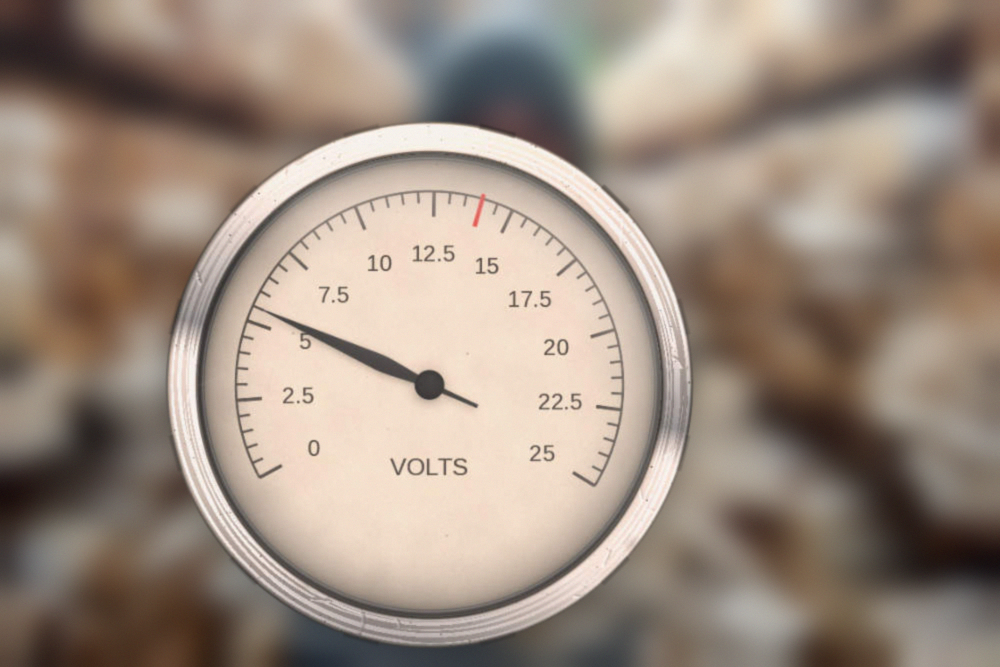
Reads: 5.5 V
